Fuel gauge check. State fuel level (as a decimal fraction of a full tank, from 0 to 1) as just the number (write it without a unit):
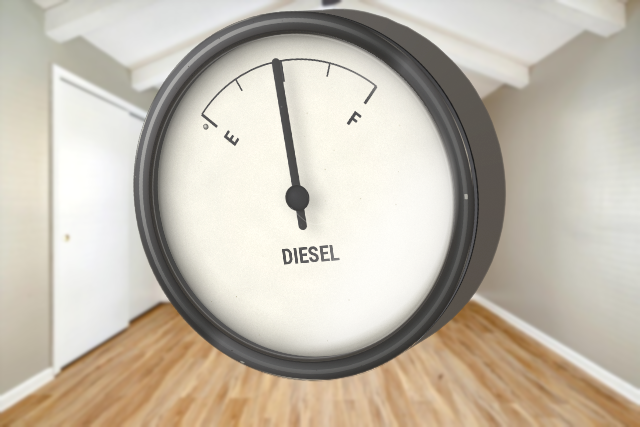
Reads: 0.5
